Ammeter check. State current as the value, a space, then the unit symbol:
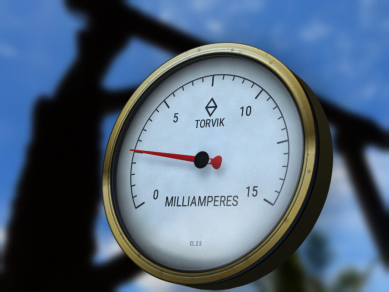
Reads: 2.5 mA
